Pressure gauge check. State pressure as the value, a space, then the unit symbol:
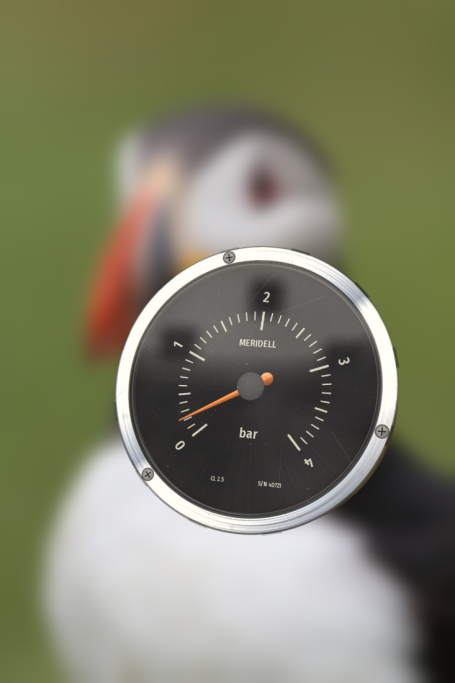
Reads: 0.2 bar
